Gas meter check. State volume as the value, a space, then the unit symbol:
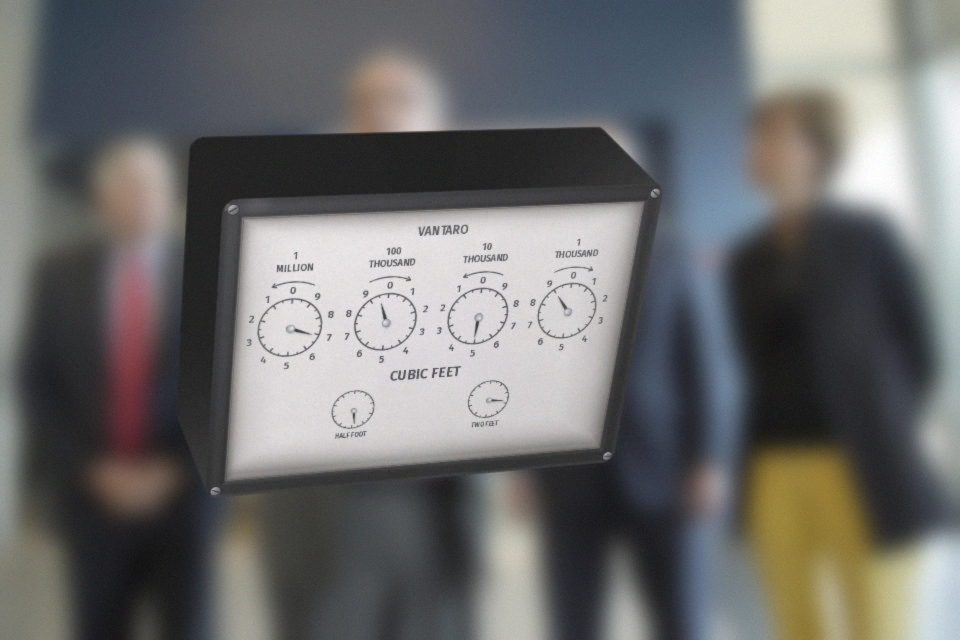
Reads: 694900 ft³
